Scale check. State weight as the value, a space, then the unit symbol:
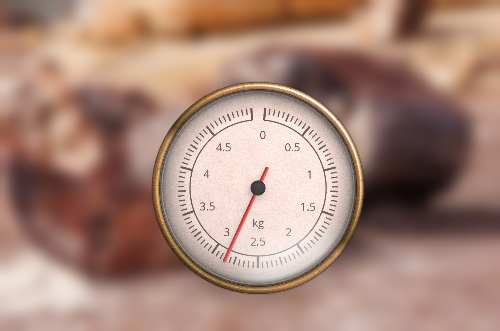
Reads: 2.85 kg
